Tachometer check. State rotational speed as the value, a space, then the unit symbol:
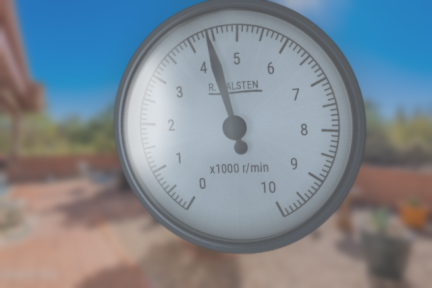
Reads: 4400 rpm
